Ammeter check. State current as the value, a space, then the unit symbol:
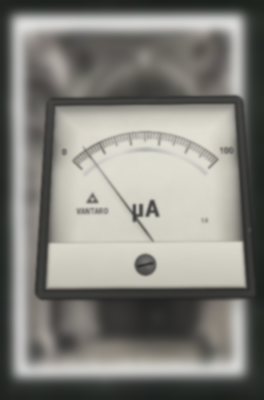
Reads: 10 µA
